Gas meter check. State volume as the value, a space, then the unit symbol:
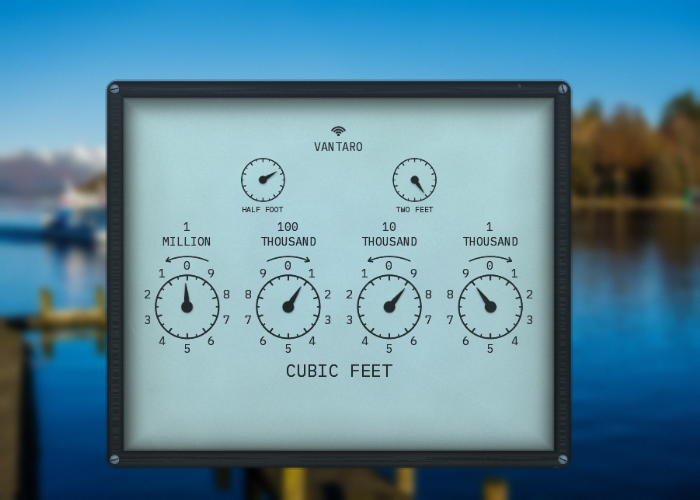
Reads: 8900 ft³
